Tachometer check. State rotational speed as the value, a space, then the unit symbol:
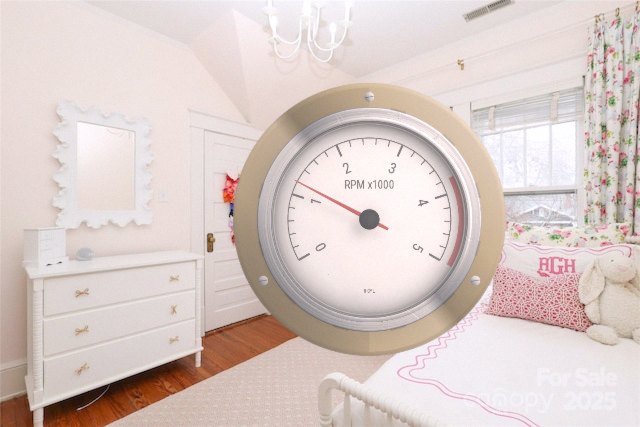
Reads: 1200 rpm
